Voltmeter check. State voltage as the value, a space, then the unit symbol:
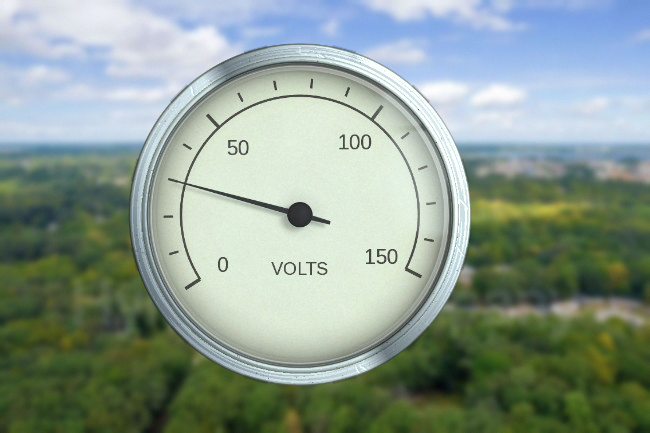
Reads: 30 V
